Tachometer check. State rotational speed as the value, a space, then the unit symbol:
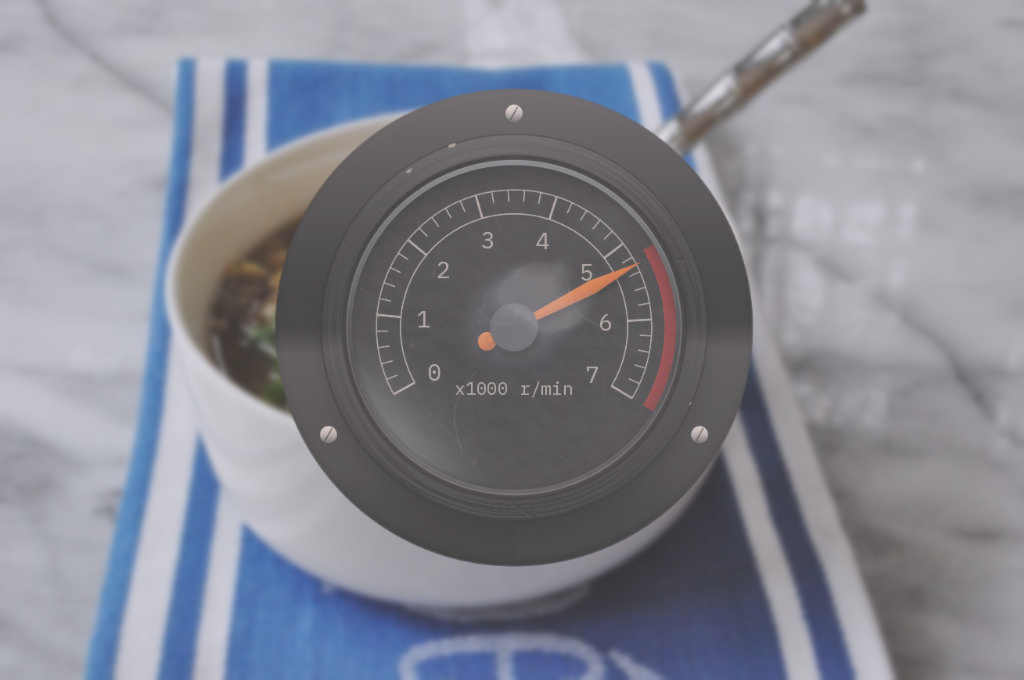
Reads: 5300 rpm
